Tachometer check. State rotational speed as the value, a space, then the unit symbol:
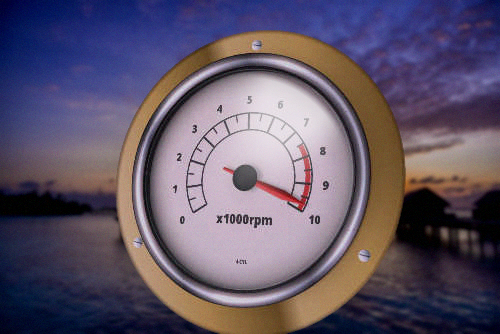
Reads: 9750 rpm
